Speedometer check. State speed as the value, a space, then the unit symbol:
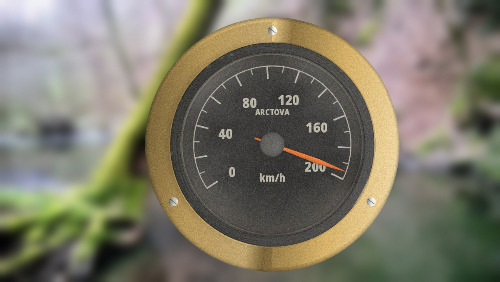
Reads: 195 km/h
